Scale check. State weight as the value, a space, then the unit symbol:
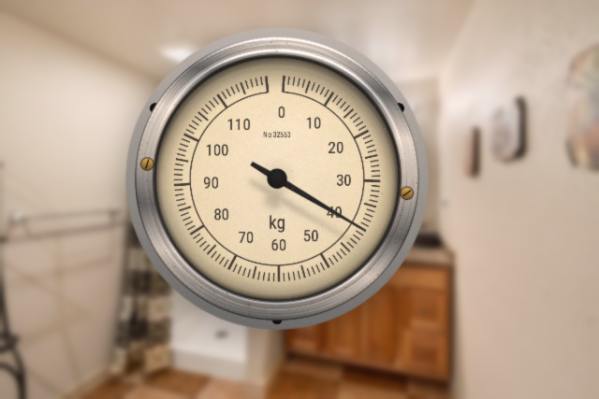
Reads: 40 kg
